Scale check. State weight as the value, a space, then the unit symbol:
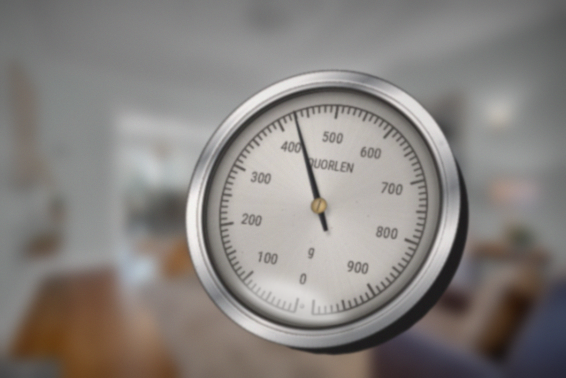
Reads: 430 g
